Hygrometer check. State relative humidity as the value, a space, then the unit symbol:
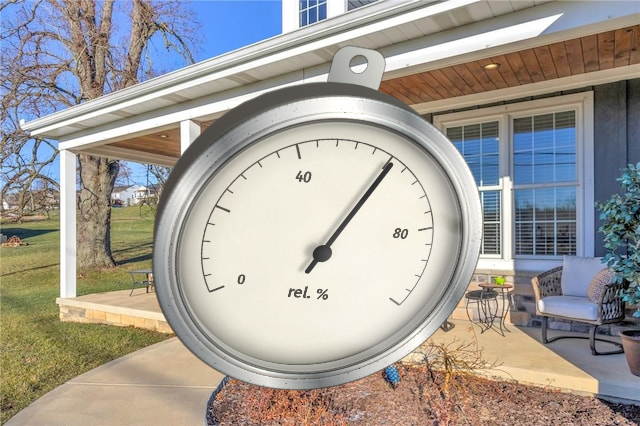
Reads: 60 %
